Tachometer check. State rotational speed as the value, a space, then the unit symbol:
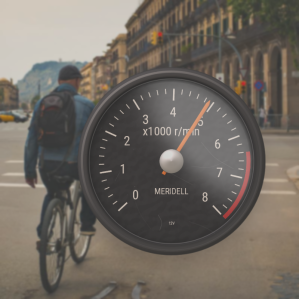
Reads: 4900 rpm
